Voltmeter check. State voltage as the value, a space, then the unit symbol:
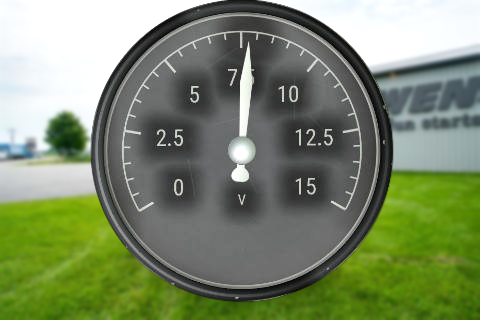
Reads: 7.75 V
